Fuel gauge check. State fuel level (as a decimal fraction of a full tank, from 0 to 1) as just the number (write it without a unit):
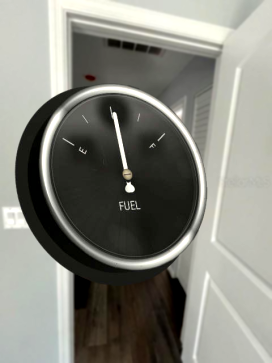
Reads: 0.5
